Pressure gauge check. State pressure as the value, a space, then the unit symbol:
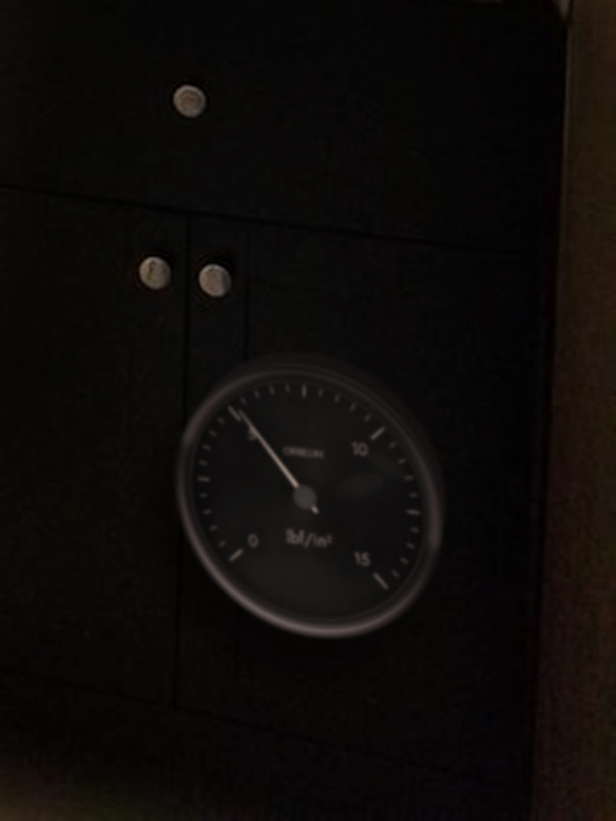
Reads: 5.25 psi
